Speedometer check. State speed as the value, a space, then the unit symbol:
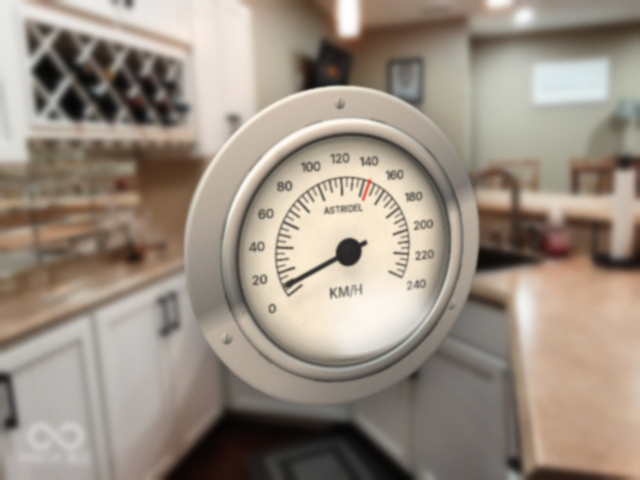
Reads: 10 km/h
